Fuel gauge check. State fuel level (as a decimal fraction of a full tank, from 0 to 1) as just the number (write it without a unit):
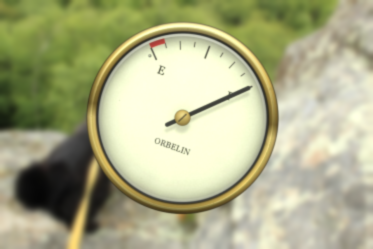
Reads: 1
